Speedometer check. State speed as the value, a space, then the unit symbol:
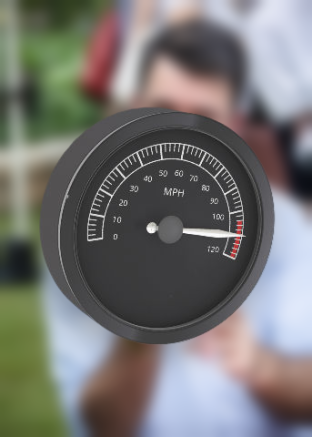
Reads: 110 mph
